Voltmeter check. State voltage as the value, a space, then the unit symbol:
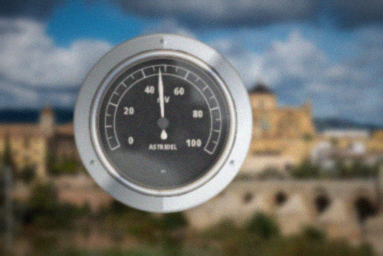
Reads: 47.5 mV
